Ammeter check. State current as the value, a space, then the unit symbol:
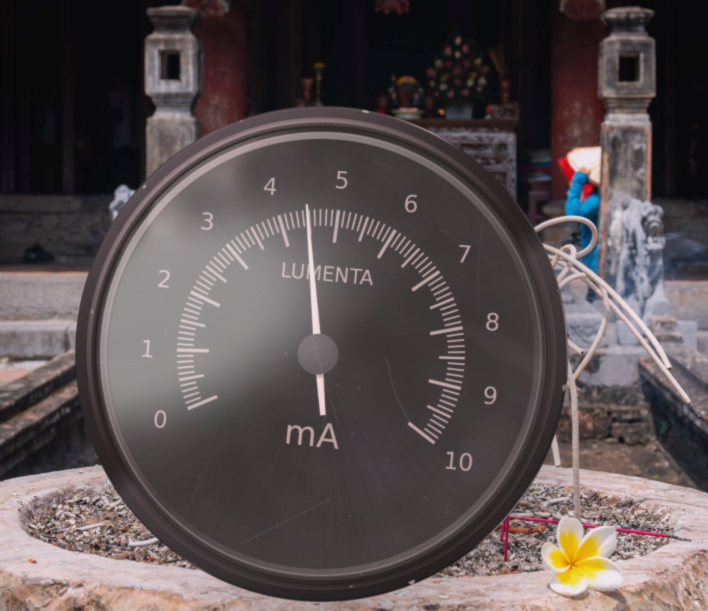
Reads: 4.5 mA
